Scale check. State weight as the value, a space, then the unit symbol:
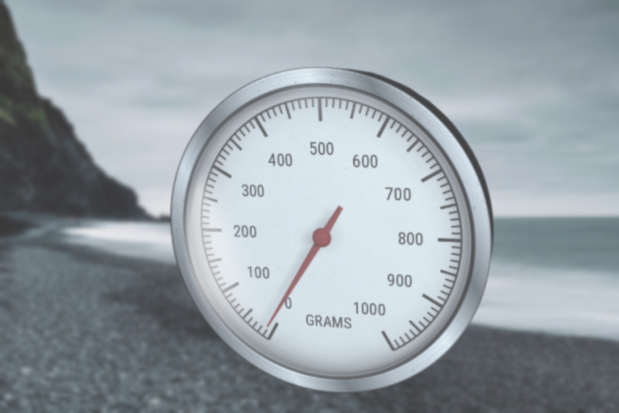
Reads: 10 g
